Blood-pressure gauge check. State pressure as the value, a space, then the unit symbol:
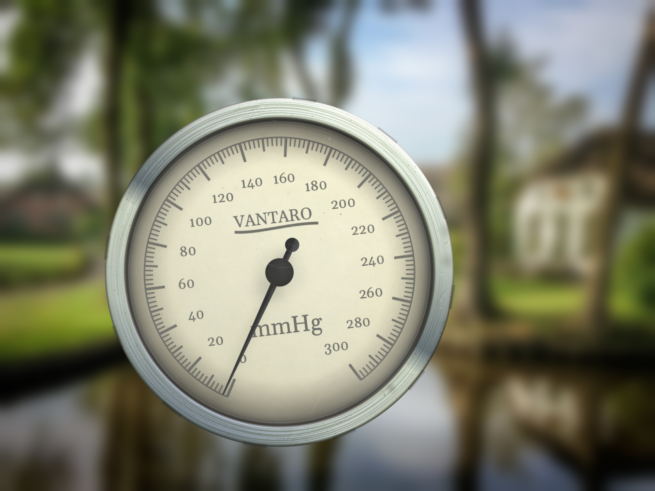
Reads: 2 mmHg
